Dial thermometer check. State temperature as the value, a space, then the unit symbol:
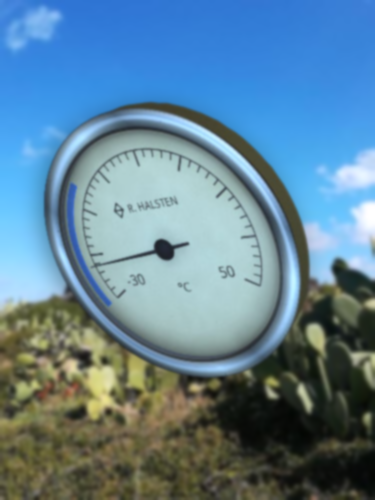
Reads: -22 °C
